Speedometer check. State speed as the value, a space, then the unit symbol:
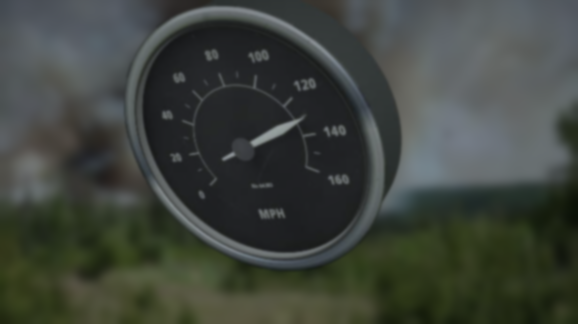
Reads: 130 mph
